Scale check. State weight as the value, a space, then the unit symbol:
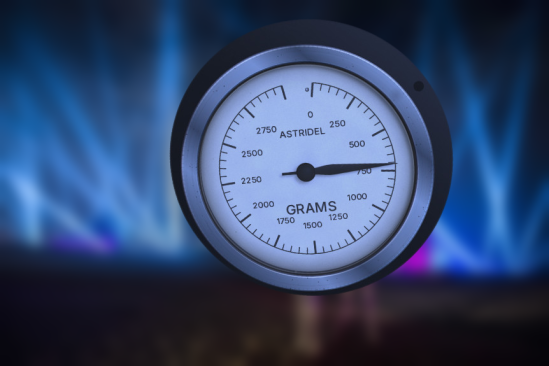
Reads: 700 g
